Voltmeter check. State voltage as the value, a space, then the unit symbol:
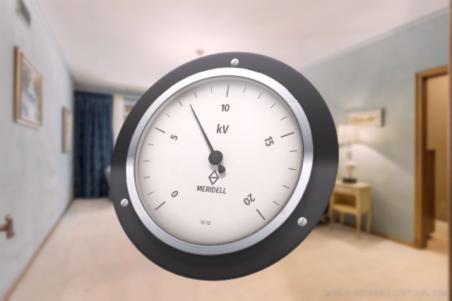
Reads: 7.5 kV
